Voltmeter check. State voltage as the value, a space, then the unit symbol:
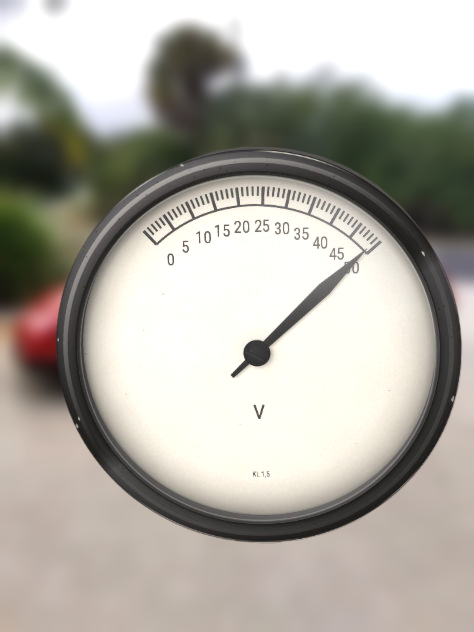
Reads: 49 V
